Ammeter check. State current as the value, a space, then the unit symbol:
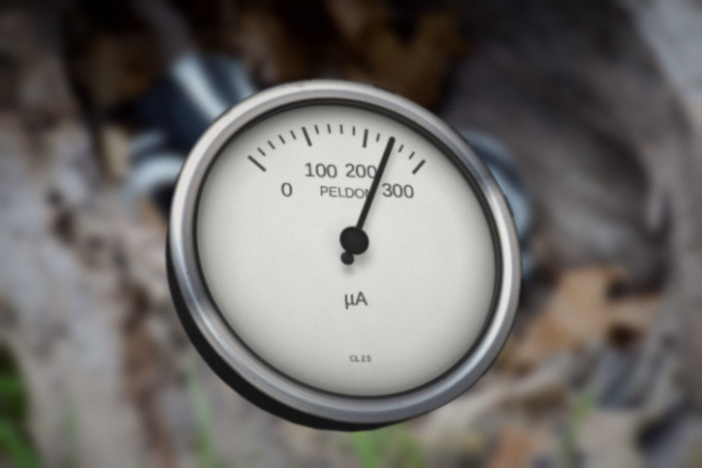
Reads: 240 µA
